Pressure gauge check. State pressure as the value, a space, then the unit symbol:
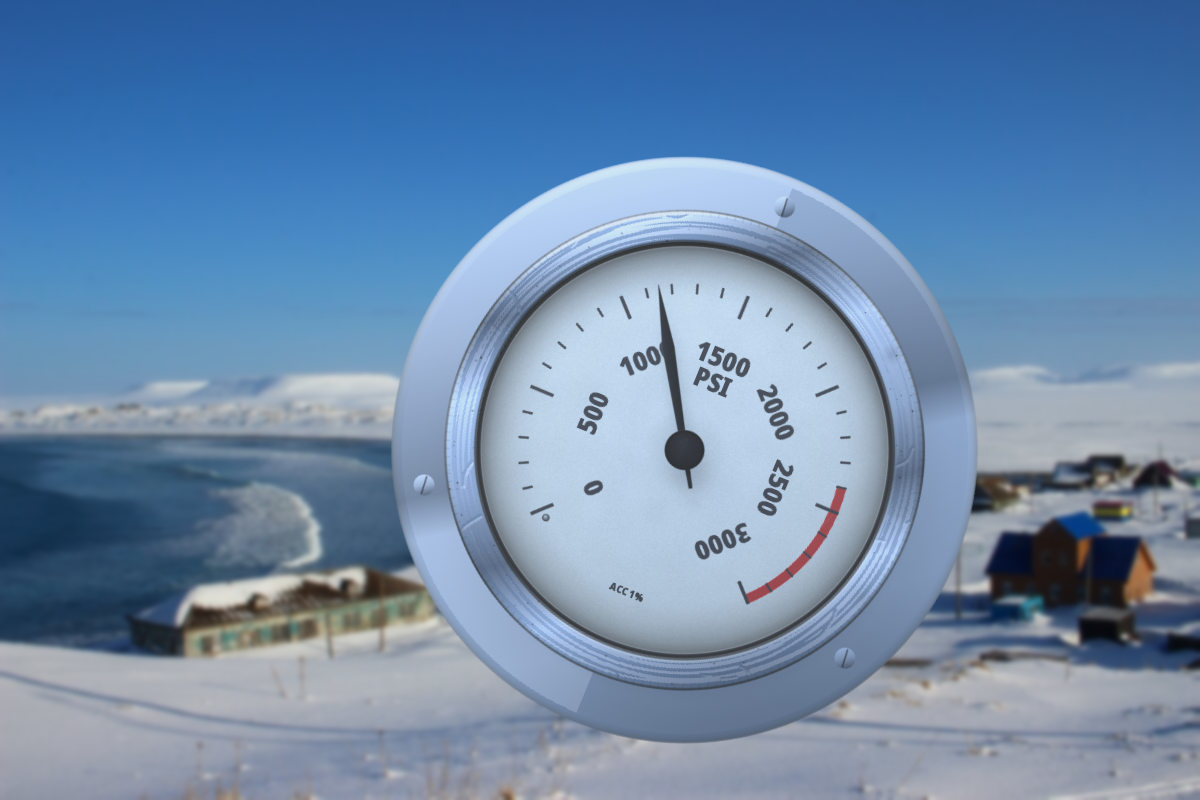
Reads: 1150 psi
